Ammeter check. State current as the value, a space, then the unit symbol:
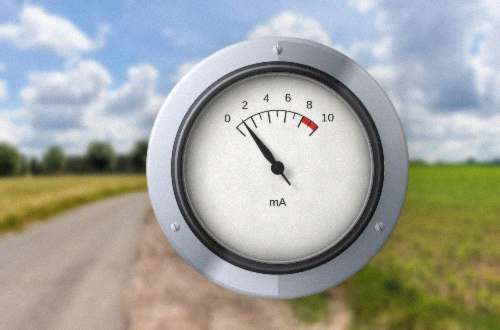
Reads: 1 mA
